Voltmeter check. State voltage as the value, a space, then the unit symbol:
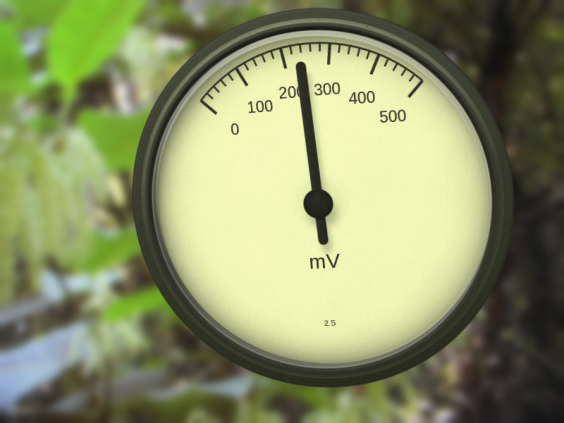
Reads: 240 mV
